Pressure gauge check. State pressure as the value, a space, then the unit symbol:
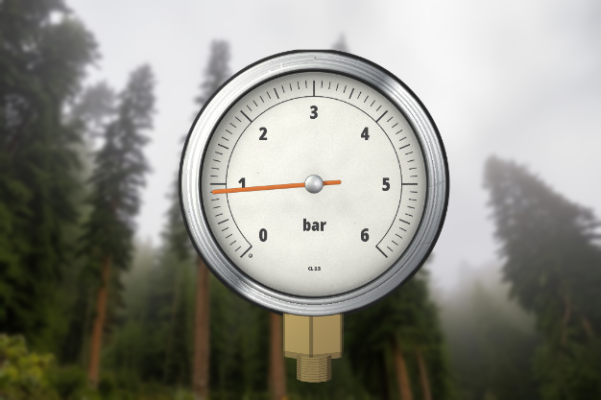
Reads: 0.9 bar
